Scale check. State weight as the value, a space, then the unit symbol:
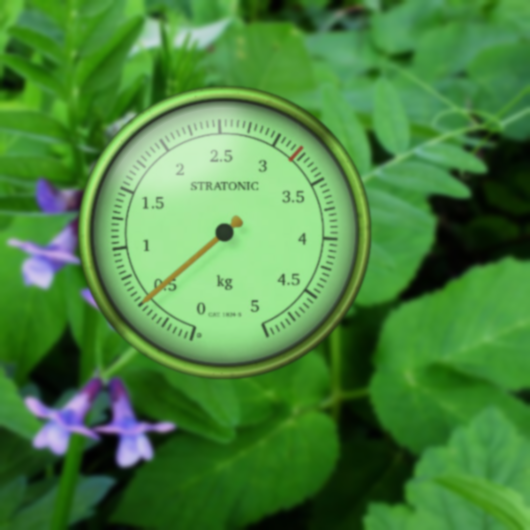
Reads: 0.5 kg
